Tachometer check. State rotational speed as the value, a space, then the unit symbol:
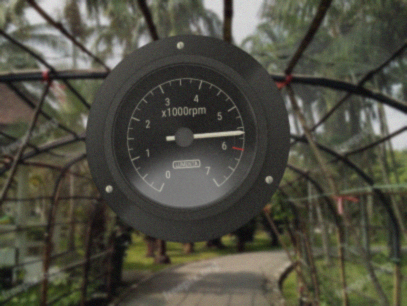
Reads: 5625 rpm
